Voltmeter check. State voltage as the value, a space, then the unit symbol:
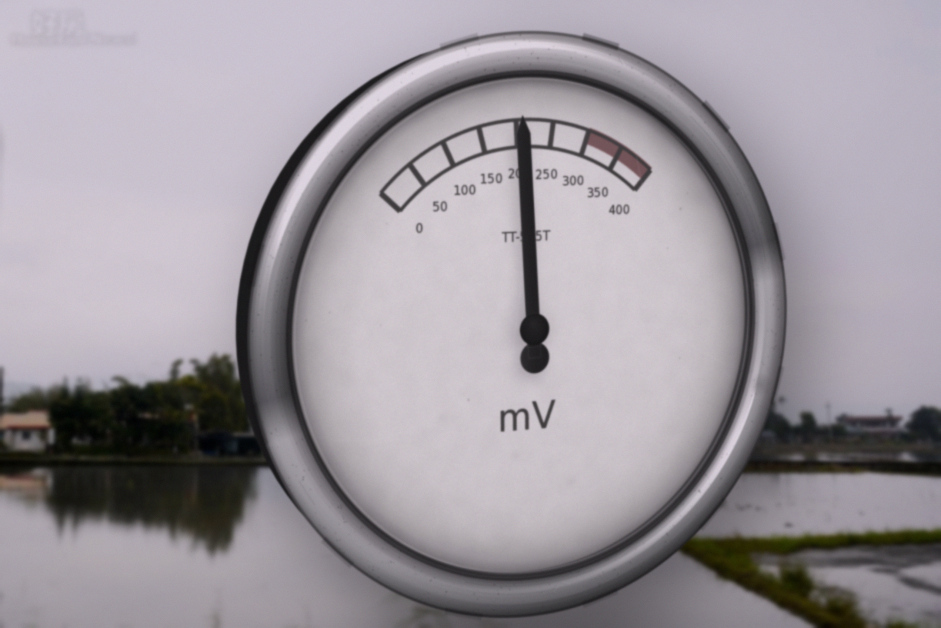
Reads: 200 mV
